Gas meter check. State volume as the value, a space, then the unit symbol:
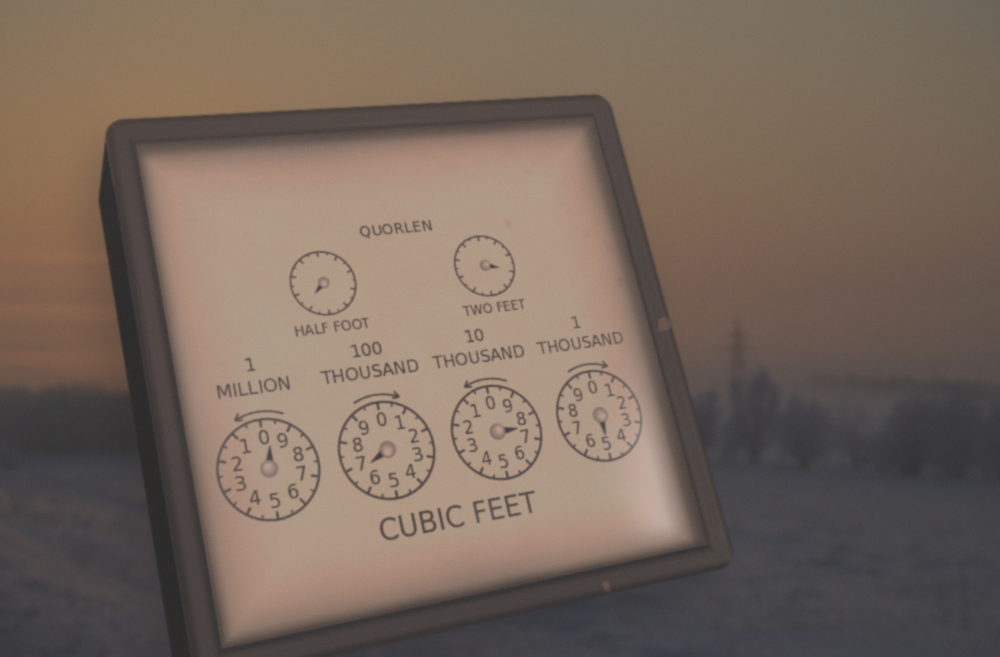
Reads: 967500 ft³
